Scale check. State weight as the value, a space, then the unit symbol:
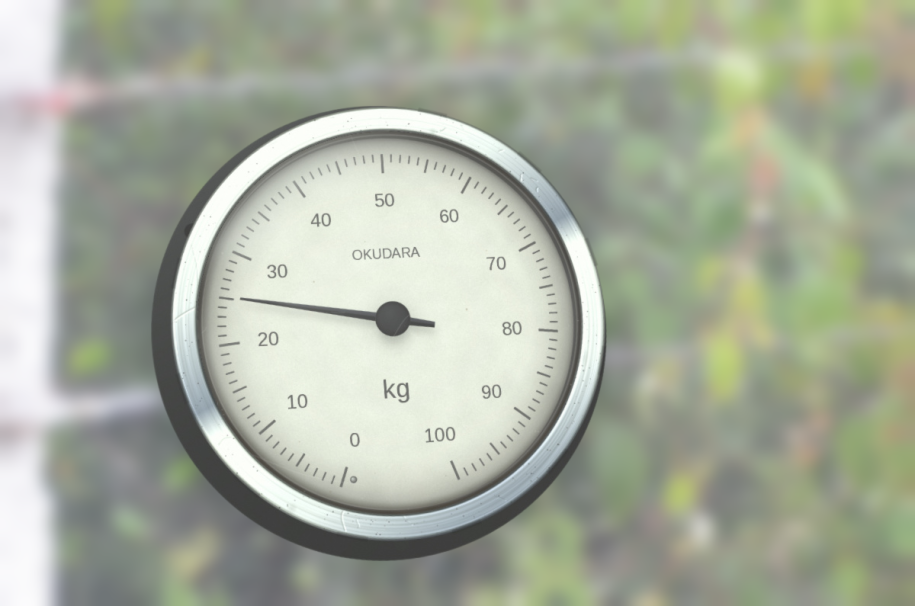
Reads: 25 kg
